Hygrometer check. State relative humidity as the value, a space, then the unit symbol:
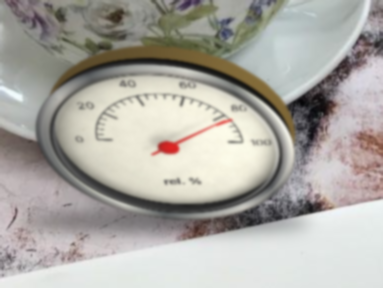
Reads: 80 %
